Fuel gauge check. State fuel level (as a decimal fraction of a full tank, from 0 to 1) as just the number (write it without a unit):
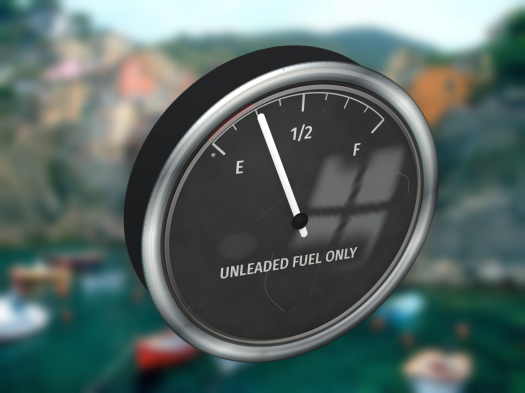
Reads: 0.25
